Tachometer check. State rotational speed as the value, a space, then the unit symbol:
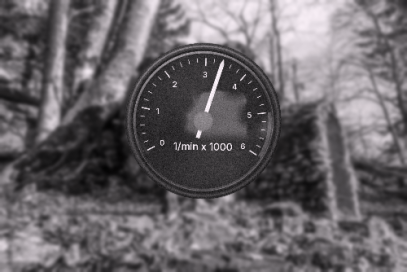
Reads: 3400 rpm
